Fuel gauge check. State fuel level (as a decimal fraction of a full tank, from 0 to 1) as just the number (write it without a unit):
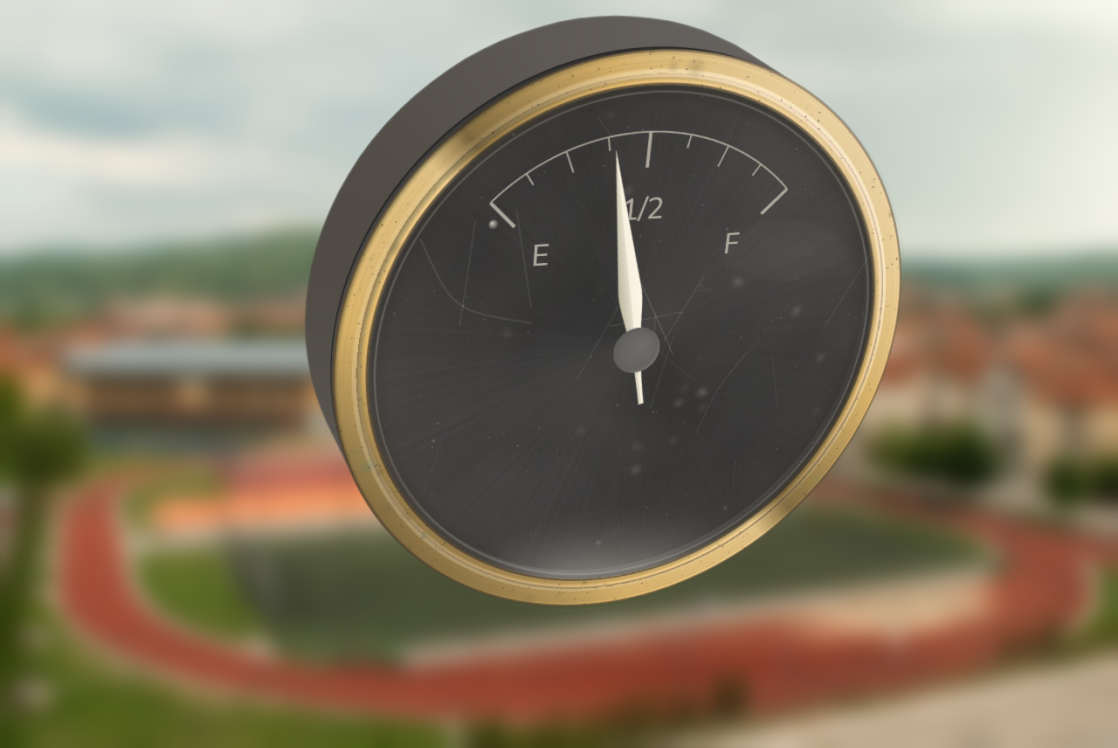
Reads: 0.375
